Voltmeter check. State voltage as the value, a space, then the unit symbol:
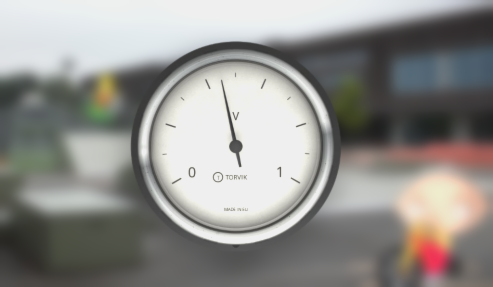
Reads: 0.45 V
